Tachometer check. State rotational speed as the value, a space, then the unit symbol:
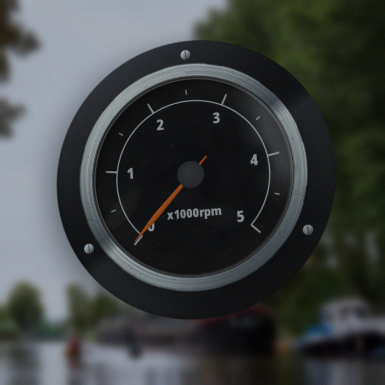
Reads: 0 rpm
